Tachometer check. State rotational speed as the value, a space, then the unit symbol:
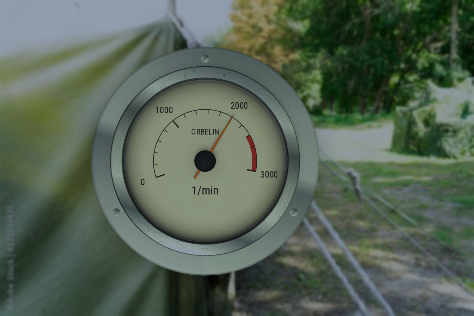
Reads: 2000 rpm
